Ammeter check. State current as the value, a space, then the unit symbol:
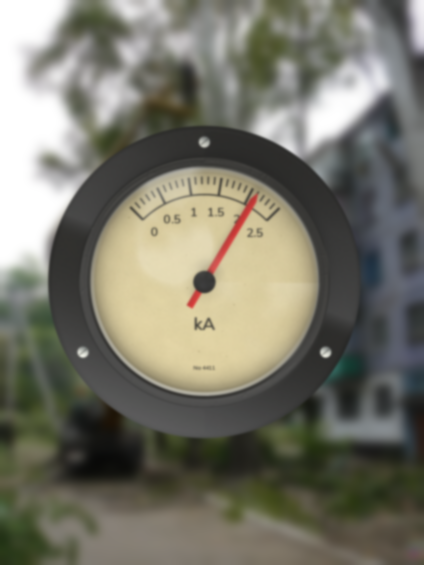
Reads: 2.1 kA
